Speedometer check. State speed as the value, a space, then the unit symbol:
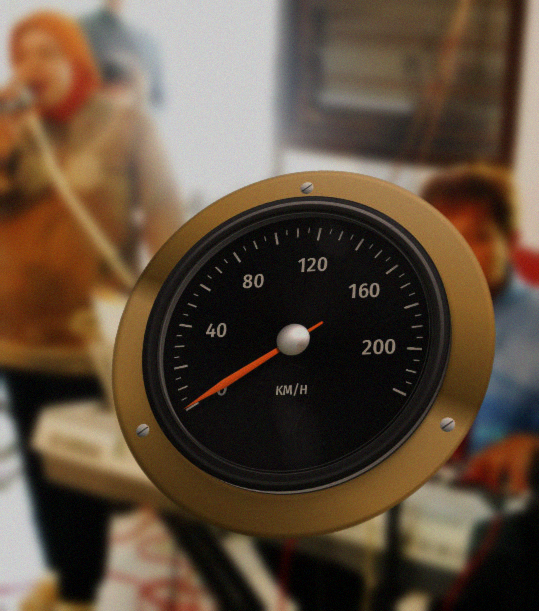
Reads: 0 km/h
